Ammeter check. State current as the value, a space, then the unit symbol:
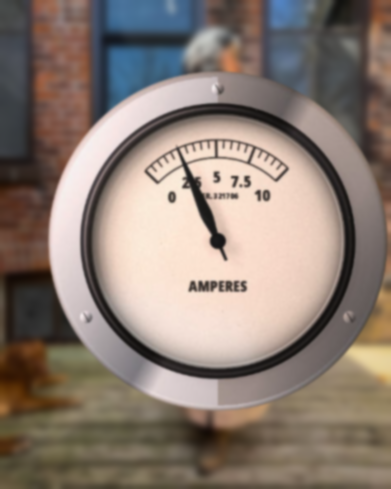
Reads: 2.5 A
